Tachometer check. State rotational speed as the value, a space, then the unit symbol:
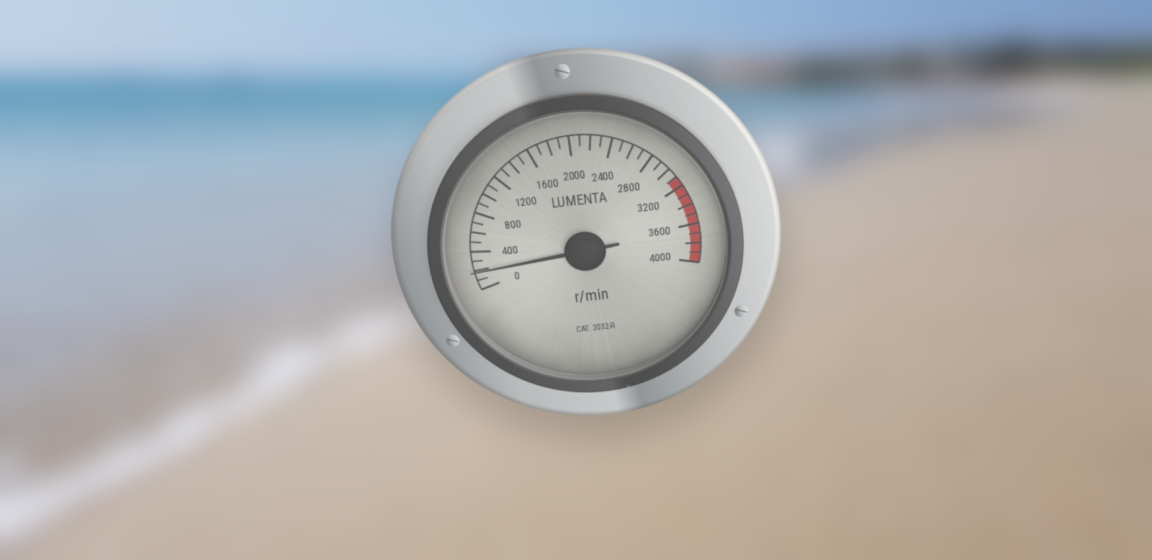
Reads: 200 rpm
